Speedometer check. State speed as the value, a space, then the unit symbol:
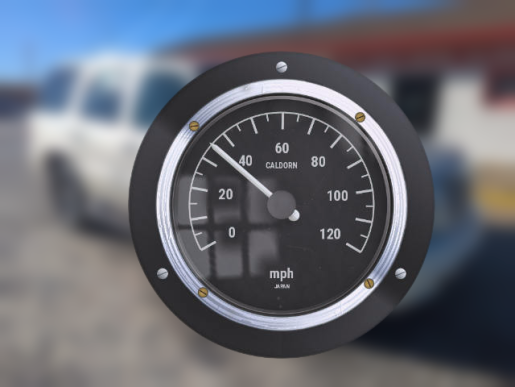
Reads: 35 mph
